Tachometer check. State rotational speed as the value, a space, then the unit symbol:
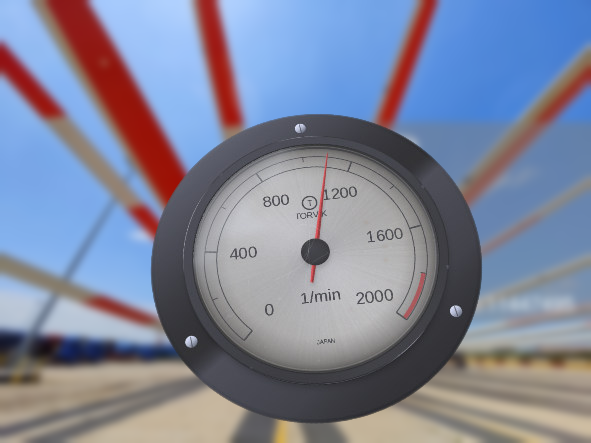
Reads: 1100 rpm
